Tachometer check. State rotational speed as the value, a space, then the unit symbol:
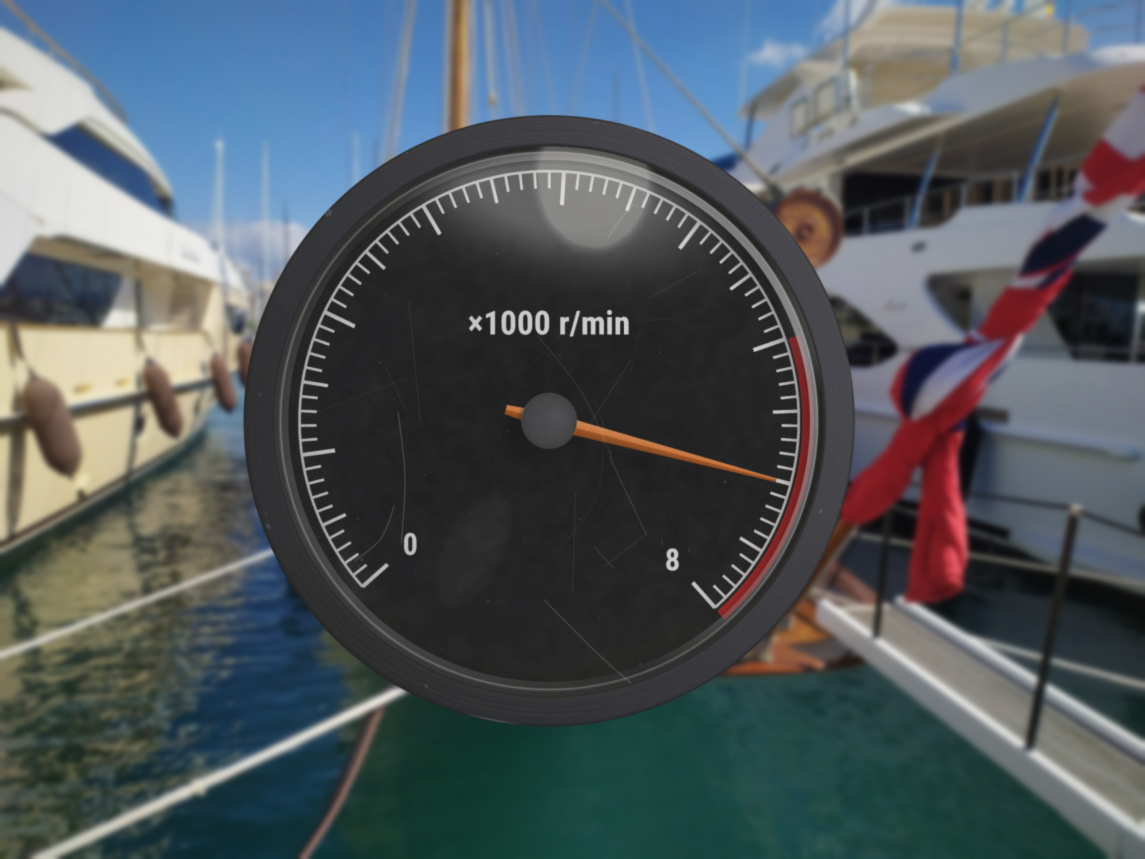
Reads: 7000 rpm
